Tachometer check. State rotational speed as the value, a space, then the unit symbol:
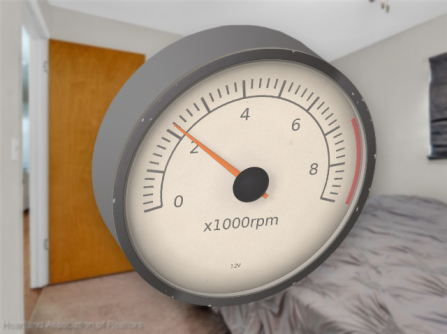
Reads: 2200 rpm
